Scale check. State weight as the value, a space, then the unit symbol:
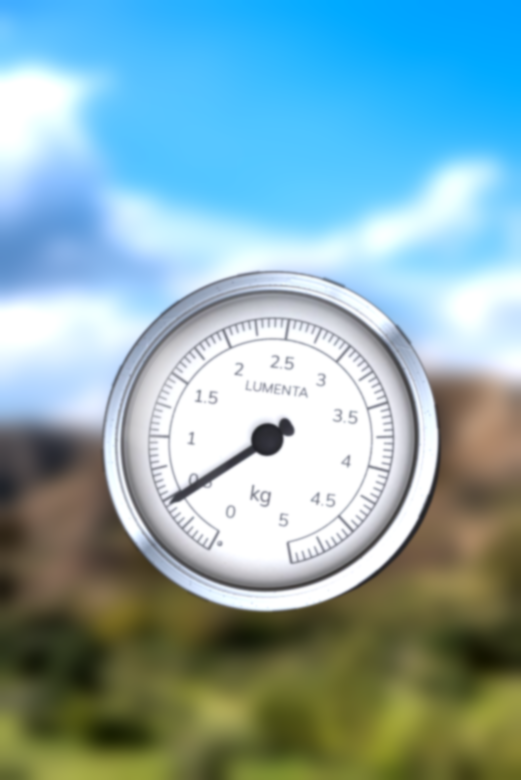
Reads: 0.45 kg
